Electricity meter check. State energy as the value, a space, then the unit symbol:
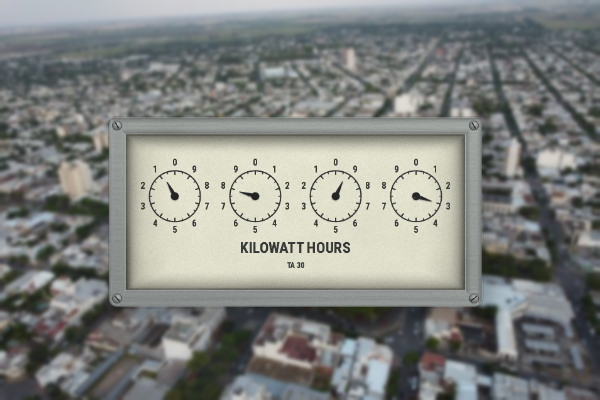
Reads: 793 kWh
